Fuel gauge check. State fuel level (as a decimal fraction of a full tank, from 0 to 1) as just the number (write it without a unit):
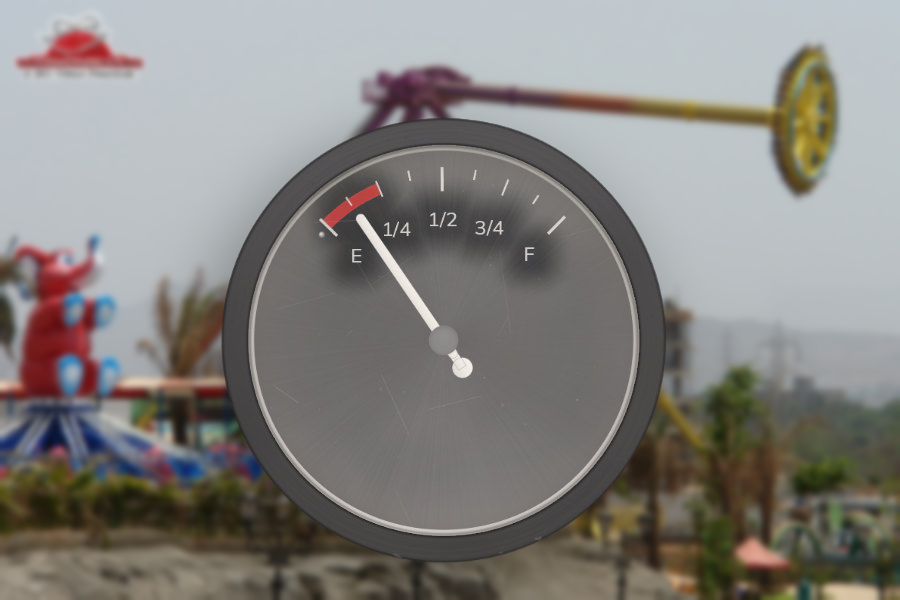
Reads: 0.125
